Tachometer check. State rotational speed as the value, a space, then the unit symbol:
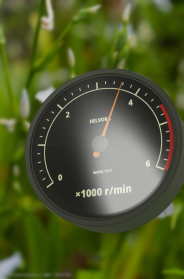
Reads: 3600 rpm
